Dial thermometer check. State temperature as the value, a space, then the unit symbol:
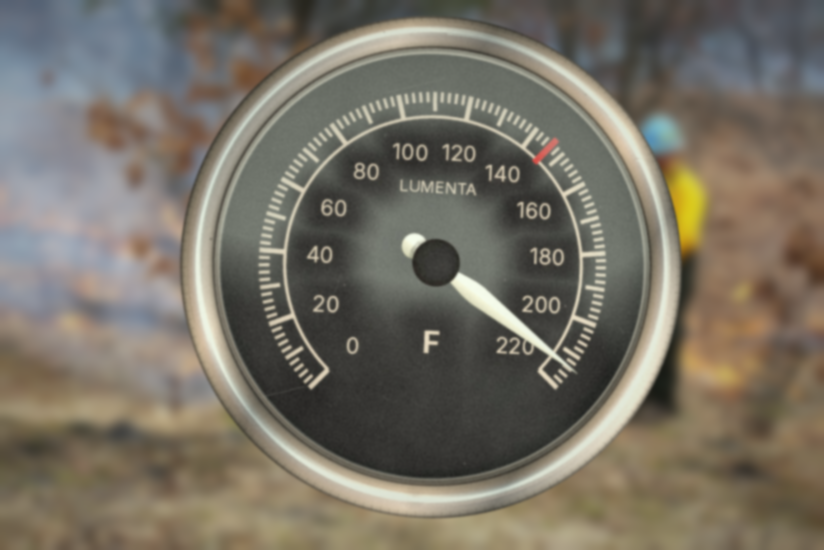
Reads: 214 °F
